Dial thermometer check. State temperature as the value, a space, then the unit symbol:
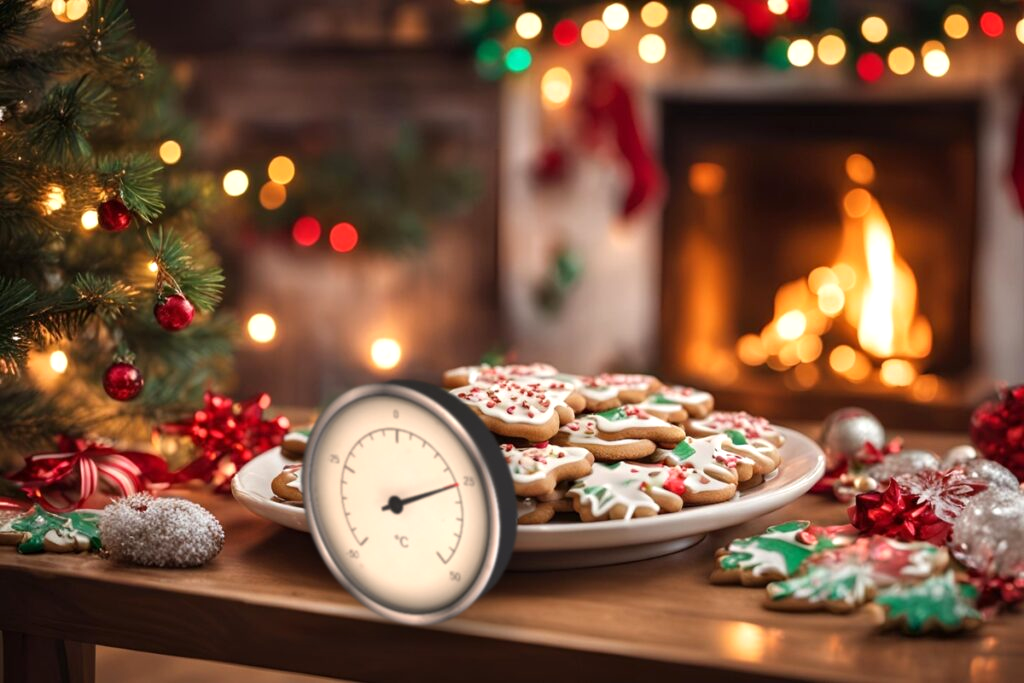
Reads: 25 °C
